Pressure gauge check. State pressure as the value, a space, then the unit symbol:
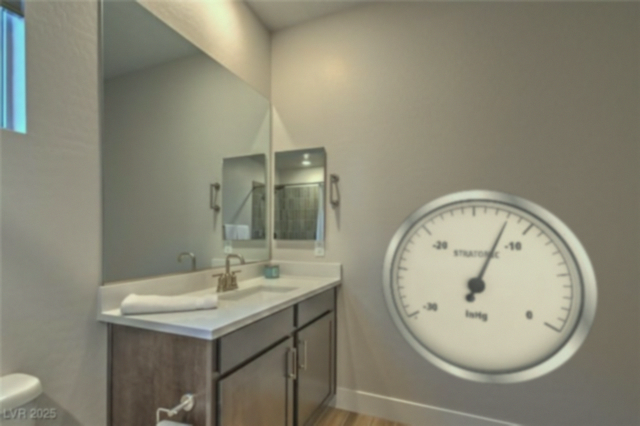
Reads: -12 inHg
